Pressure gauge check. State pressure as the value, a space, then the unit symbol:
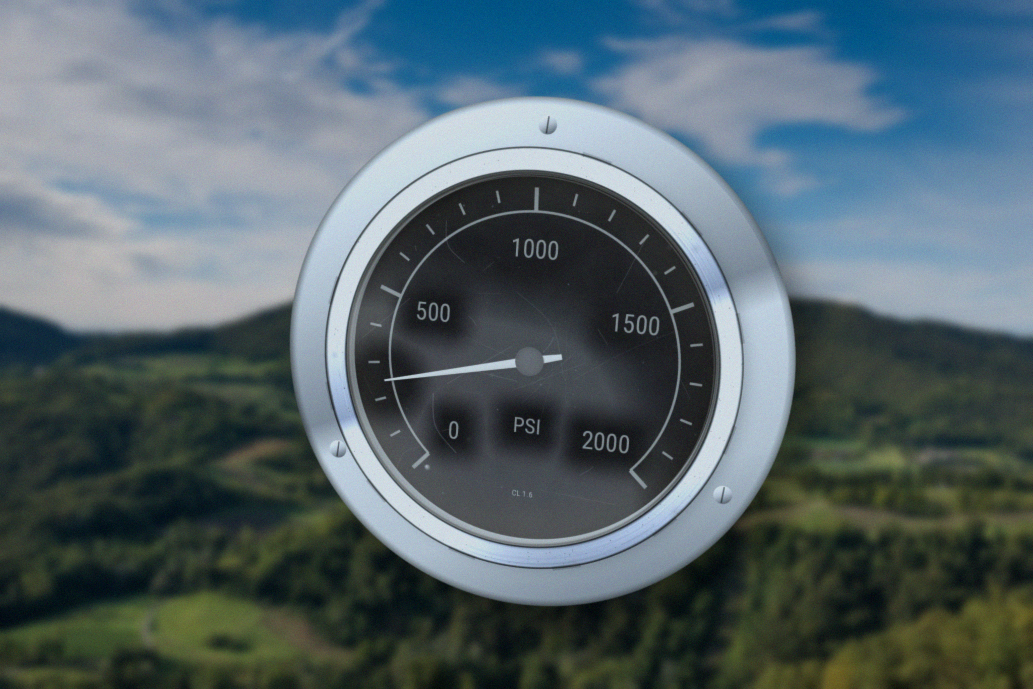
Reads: 250 psi
